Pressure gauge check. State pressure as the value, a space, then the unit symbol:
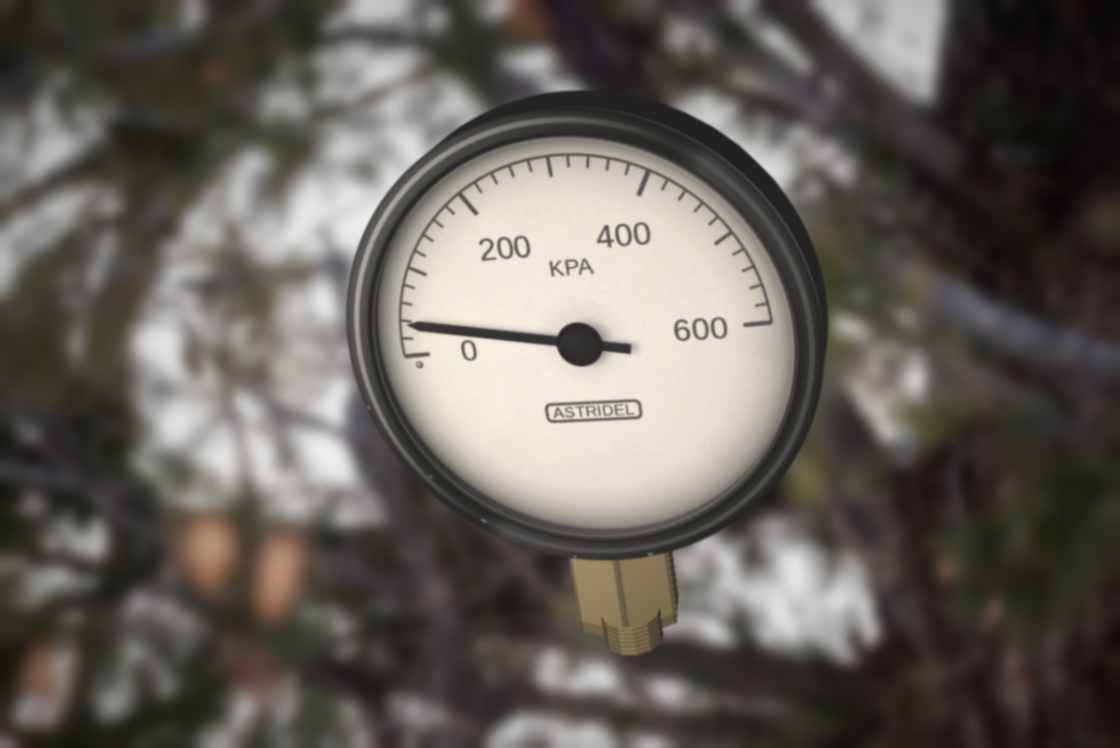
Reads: 40 kPa
